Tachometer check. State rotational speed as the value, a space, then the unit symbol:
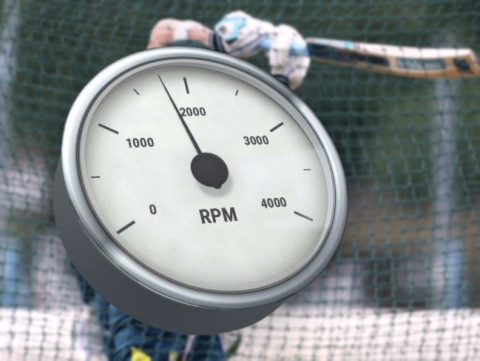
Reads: 1750 rpm
